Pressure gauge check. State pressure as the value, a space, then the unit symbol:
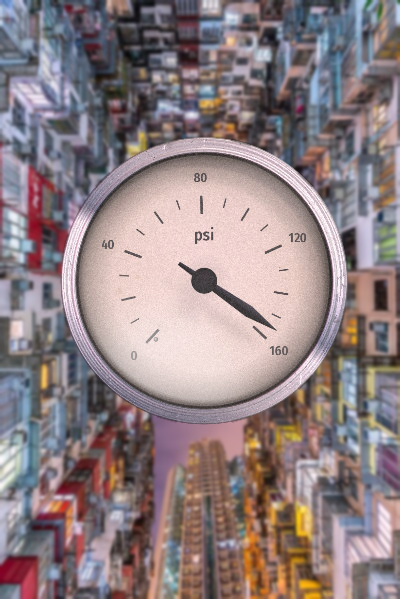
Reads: 155 psi
